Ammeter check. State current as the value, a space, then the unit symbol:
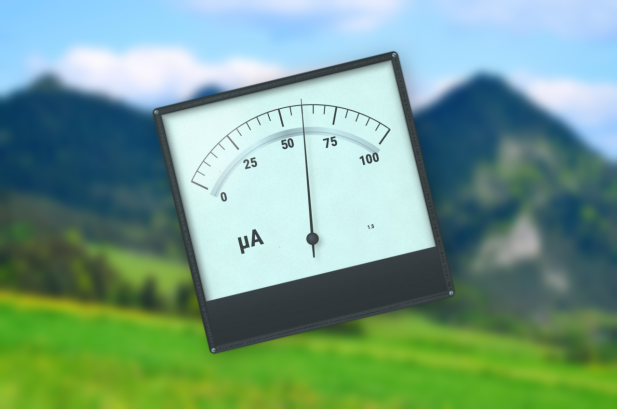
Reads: 60 µA
